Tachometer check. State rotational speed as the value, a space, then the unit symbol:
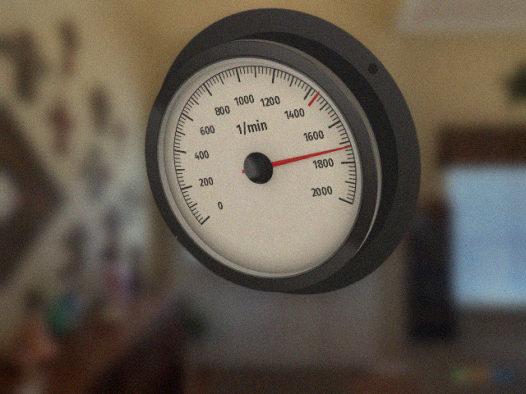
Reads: 1720 rpm
